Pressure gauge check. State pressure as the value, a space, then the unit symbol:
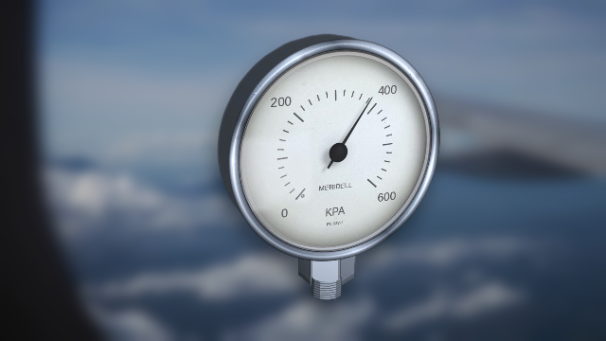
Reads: 380 kPa
